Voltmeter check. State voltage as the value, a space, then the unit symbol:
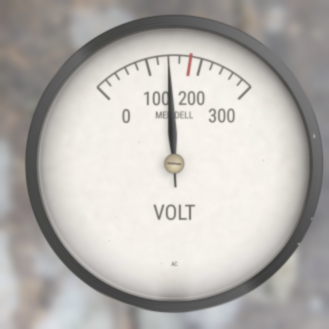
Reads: 140 V
